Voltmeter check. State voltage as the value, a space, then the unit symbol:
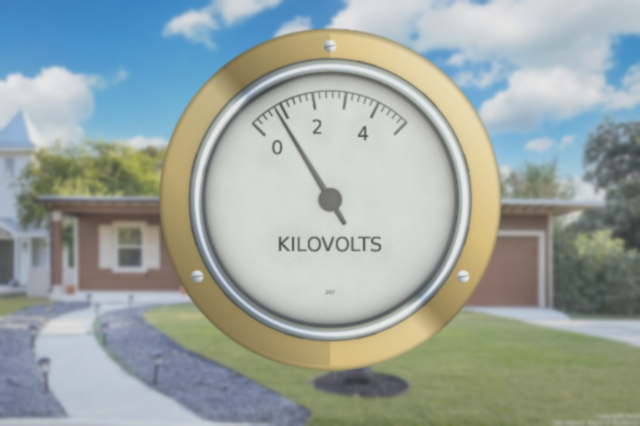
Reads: 0.8 kV
